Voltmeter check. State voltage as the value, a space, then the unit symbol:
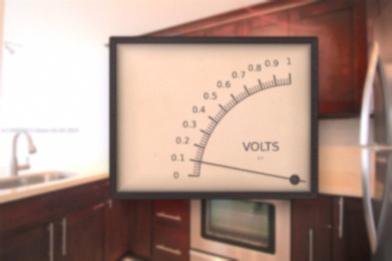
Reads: 0.1 V
